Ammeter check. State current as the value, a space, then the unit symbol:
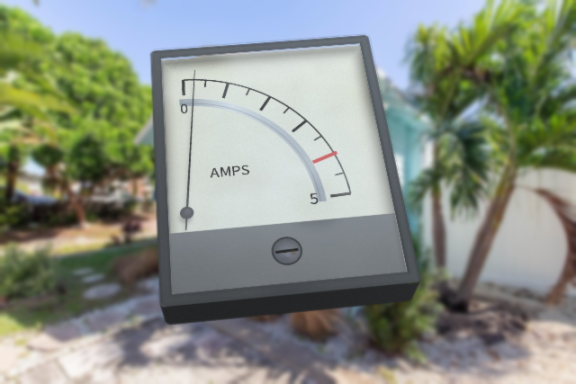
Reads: 0.25 A
